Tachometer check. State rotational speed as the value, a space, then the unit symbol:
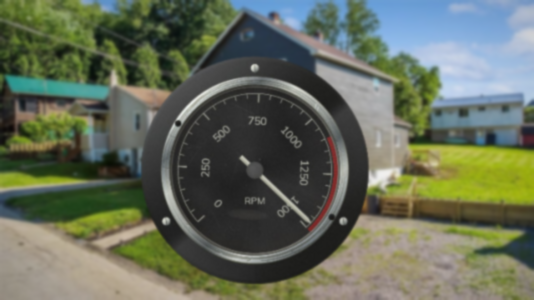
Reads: 1475 rpm
